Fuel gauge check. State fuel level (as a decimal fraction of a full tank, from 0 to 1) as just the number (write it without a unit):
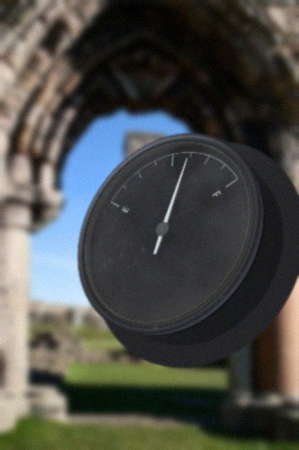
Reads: 0.625
